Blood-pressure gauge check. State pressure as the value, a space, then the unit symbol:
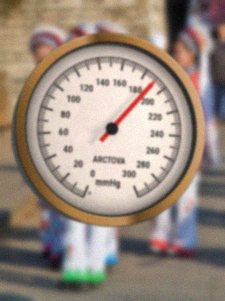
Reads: 190 mmHg
